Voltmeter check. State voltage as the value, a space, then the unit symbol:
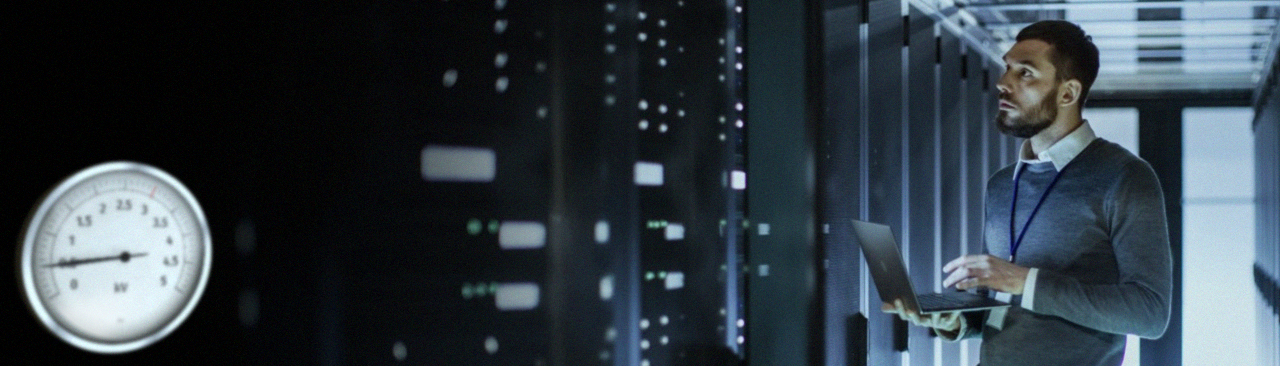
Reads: 0.5 kV
